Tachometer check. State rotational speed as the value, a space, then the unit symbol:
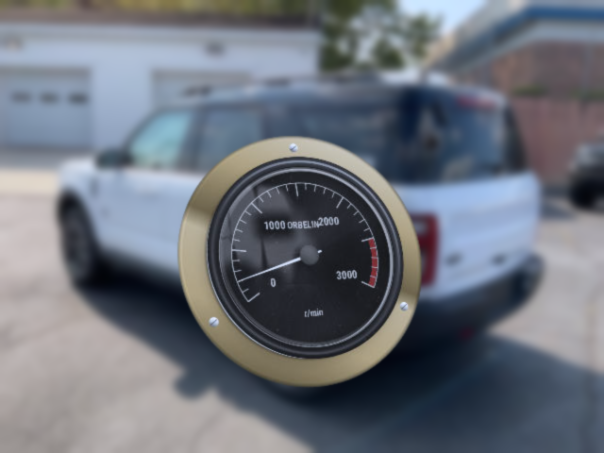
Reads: 200 rpm
